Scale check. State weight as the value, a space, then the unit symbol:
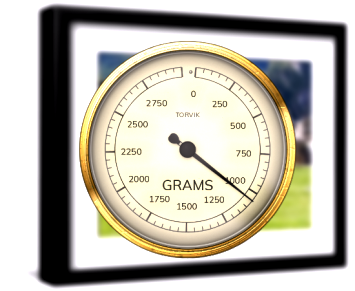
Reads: 1050 g
